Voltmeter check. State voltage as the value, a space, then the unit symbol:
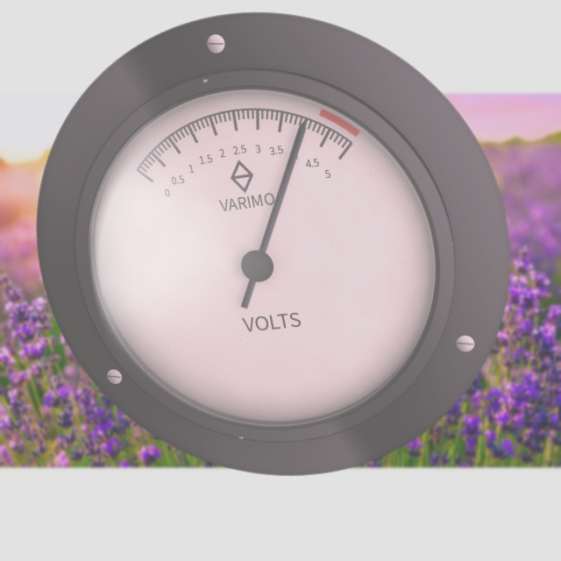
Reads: 4 V
